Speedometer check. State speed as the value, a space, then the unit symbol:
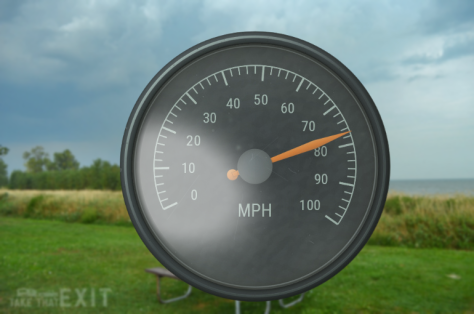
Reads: 77 mph
